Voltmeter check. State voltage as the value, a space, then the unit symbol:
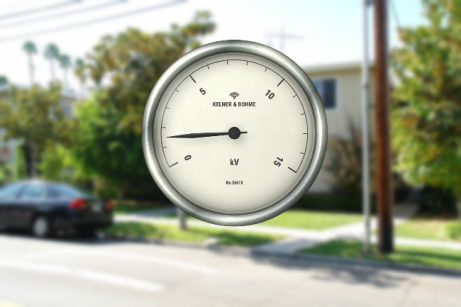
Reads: 1.5 kV
